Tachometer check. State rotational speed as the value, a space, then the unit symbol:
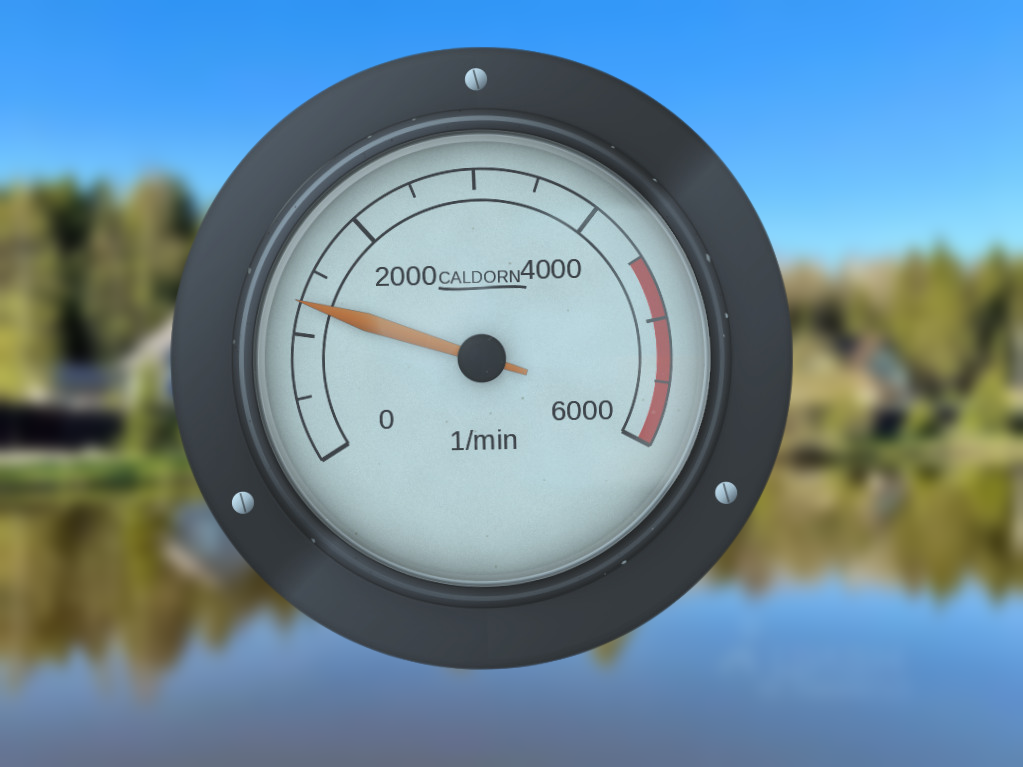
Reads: 1250 rpm
